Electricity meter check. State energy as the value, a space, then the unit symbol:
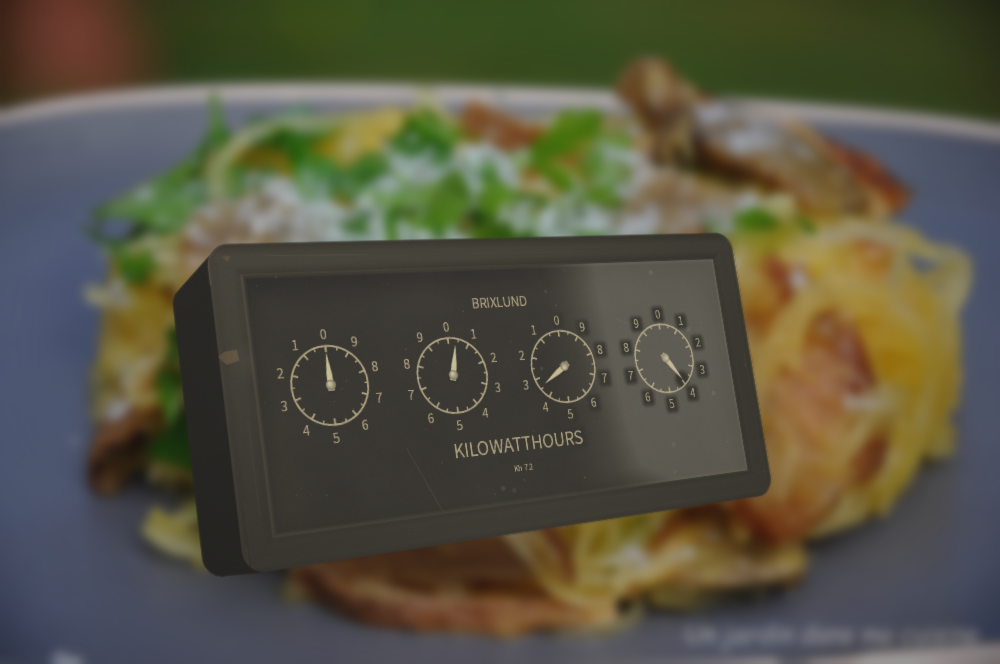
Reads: 34 kWh
